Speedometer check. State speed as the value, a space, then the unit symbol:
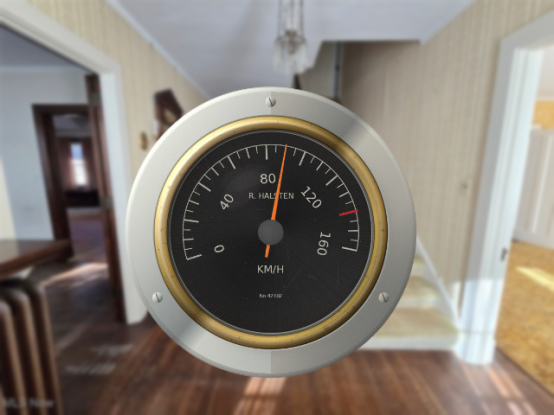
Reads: 90 km/h
